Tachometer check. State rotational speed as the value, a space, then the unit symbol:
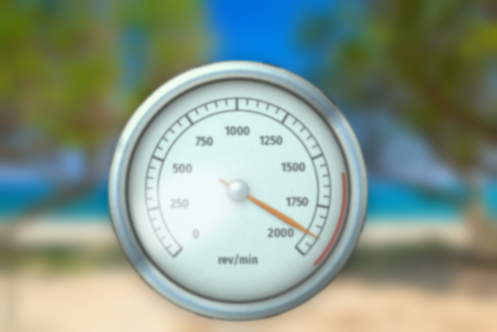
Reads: 1900 rpm
